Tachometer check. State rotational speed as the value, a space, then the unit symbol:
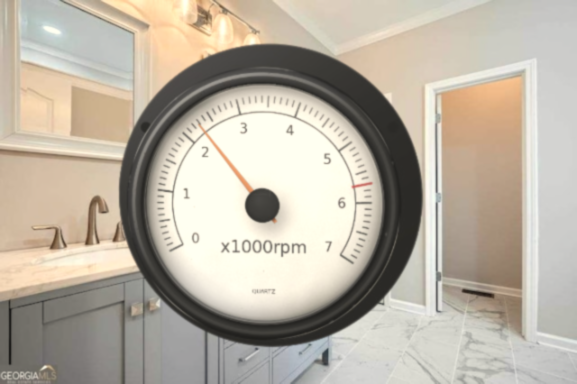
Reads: 2300 rpm
